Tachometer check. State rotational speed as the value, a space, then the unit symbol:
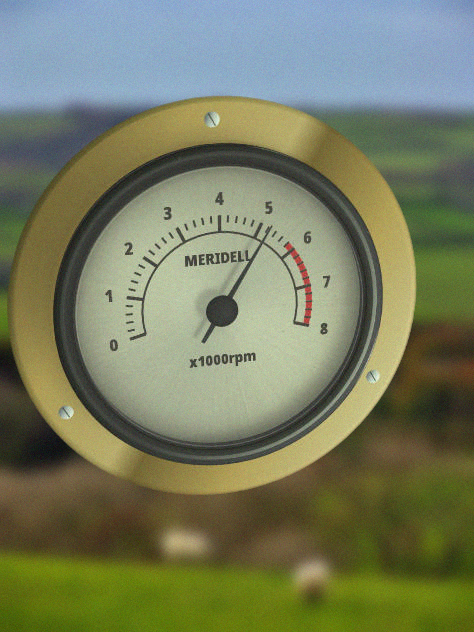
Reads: 5200 rpm
